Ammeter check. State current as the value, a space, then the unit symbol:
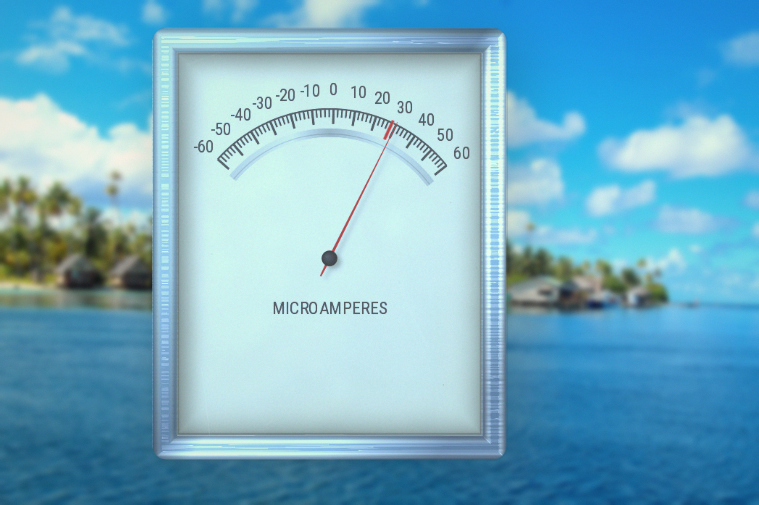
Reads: 30 µA
